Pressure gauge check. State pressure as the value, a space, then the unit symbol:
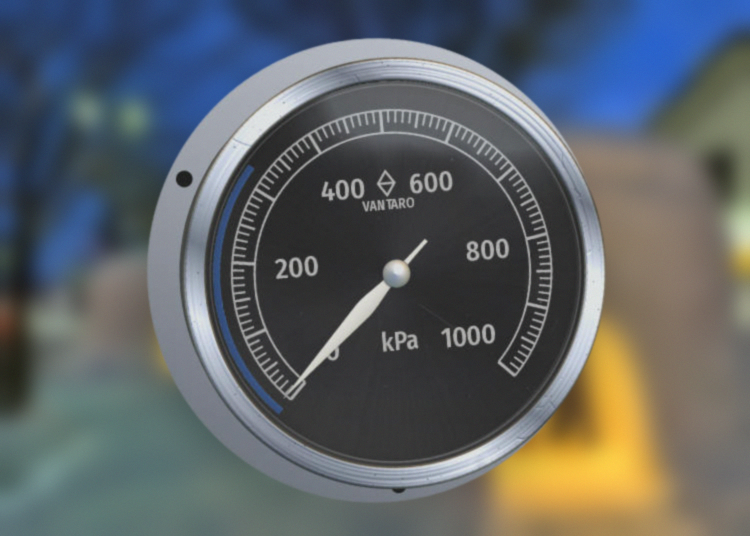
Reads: 10 kPa
